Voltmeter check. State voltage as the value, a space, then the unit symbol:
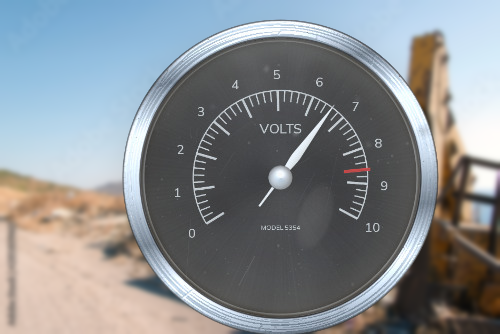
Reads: 6.6 V
